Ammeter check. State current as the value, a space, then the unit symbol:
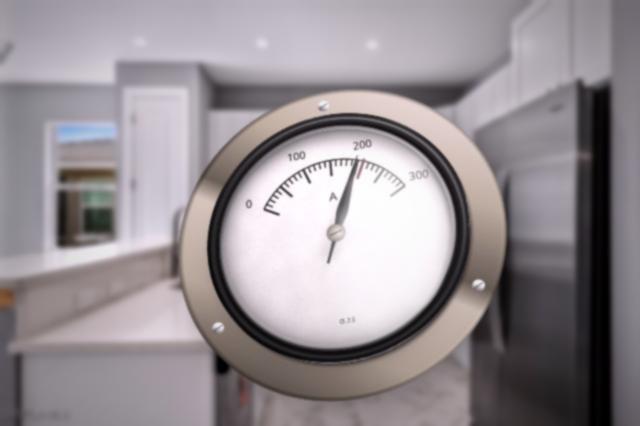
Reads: 200 A
